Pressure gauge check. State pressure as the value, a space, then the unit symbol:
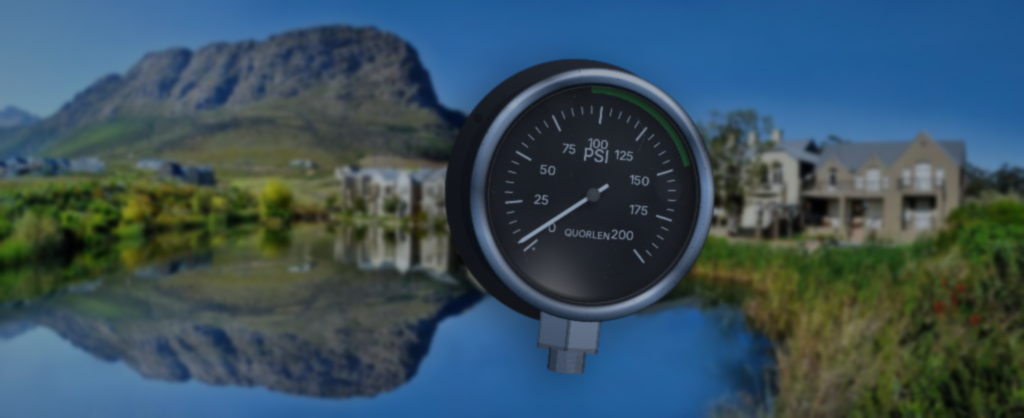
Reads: 5 psi
